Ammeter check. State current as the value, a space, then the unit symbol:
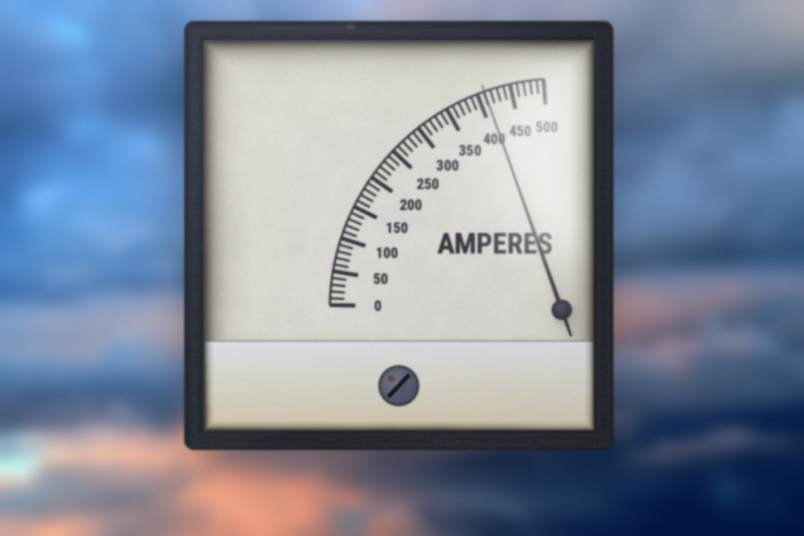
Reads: 410 A
